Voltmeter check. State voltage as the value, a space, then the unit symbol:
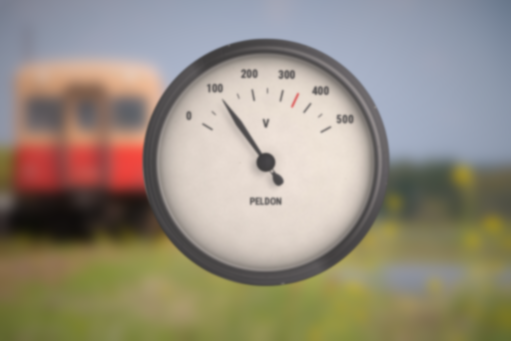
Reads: 100 V
